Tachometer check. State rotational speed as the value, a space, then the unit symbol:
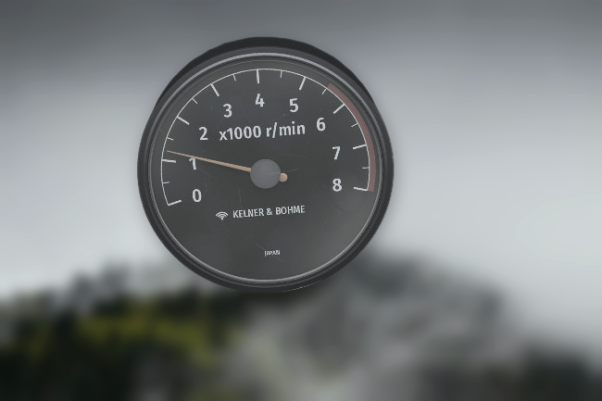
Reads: 1250 rpm
